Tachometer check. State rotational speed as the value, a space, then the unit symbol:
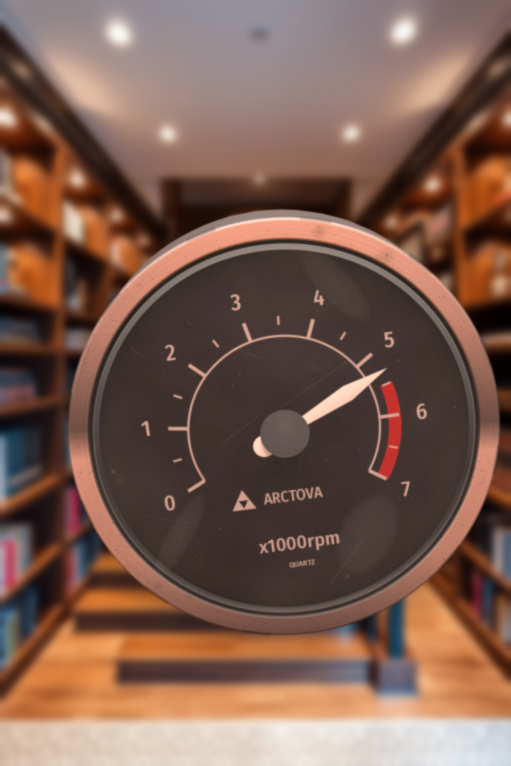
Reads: 5250 rpm
